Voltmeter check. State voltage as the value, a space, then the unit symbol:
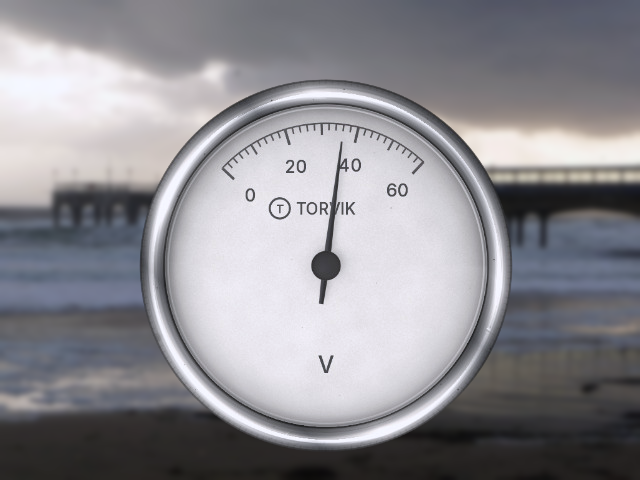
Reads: 36 V
